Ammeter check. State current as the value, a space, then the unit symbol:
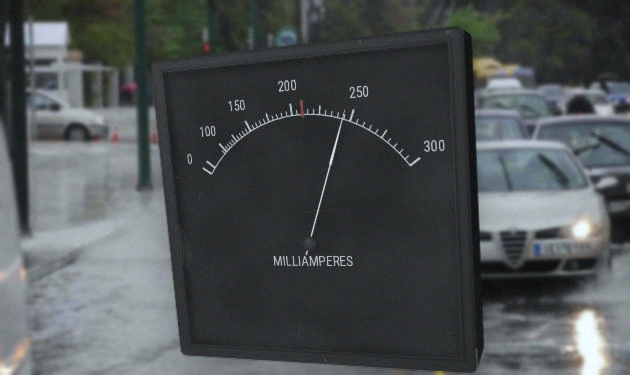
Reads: 245 mA
